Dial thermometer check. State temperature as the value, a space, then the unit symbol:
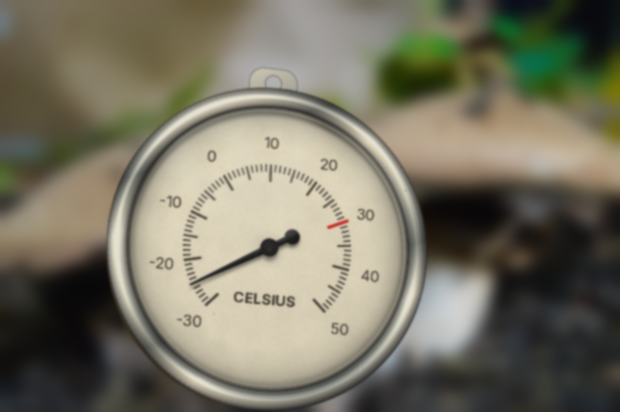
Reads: -25 °C
